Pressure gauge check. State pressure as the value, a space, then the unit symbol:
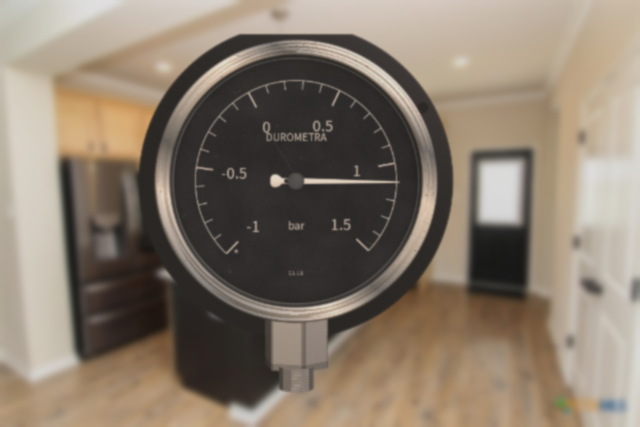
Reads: 1.1 bar
